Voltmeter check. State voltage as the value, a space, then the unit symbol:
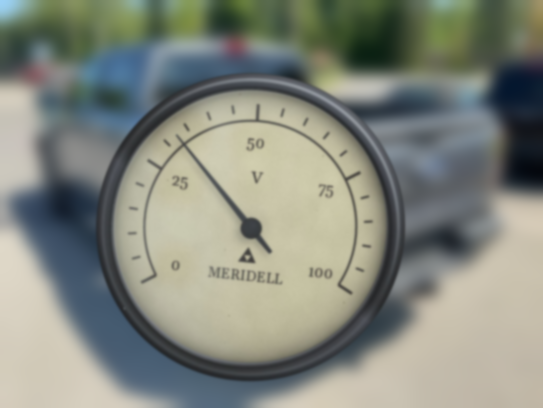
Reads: 32.5 V
